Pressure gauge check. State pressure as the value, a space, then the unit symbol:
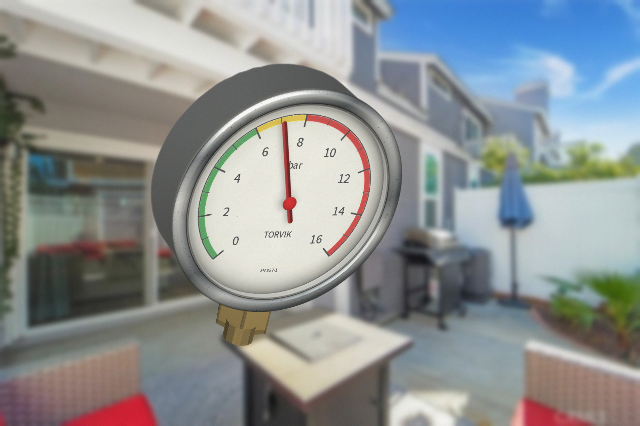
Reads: 7 bar
